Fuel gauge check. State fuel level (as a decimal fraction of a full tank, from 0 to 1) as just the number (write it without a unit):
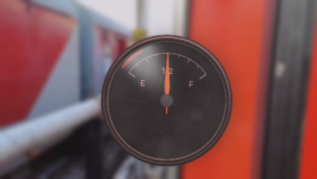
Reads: 0.5
